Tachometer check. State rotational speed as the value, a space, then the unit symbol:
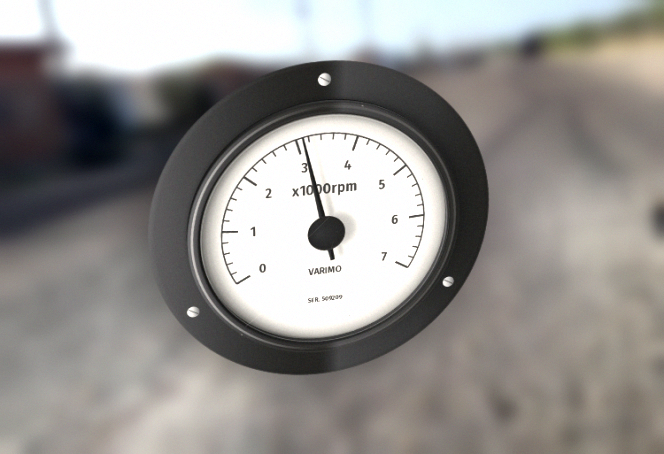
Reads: 3100 rpm
